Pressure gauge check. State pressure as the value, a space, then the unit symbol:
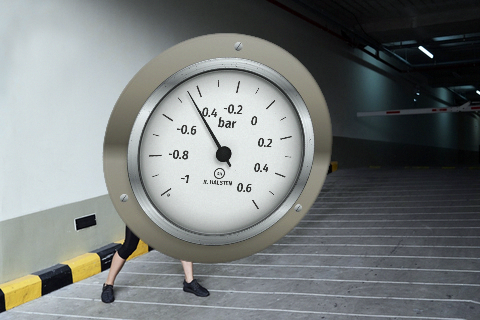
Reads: -0.45 bar
